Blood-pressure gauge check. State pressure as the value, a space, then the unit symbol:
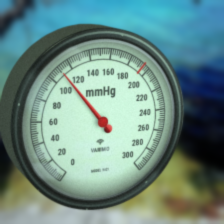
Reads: 110 mmHg
